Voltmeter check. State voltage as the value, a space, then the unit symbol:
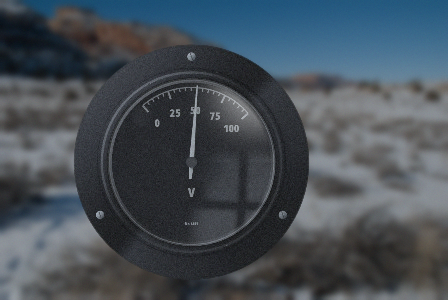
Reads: 50 V
